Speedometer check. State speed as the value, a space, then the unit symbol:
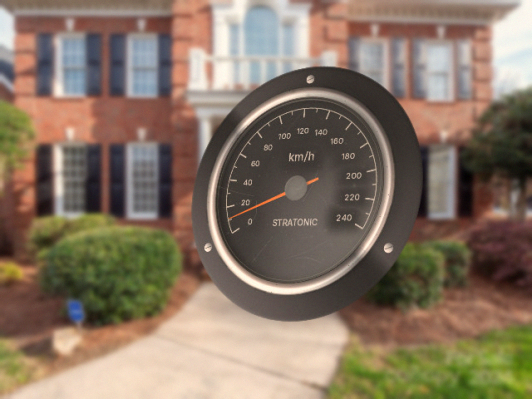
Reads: 10 km/h
